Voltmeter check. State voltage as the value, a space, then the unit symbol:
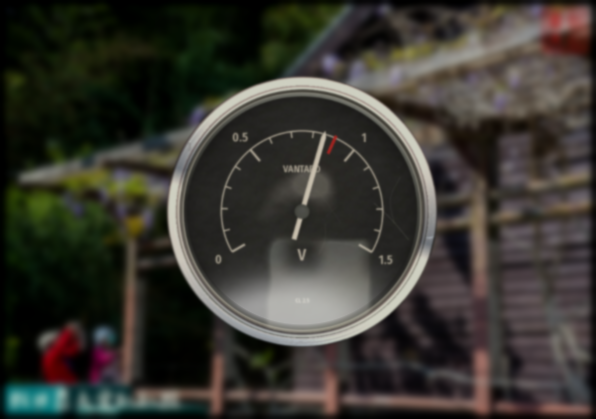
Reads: 0.85 V
